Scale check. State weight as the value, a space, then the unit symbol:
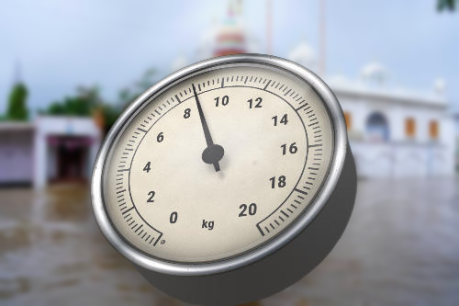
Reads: 8.8 kg
